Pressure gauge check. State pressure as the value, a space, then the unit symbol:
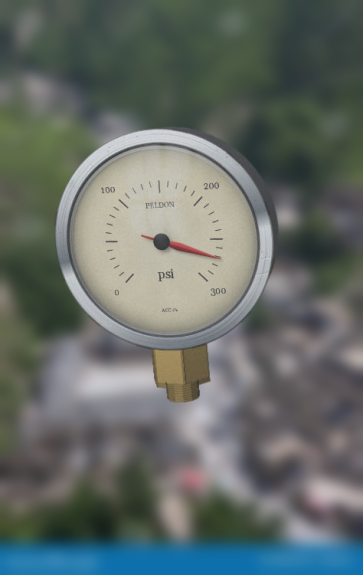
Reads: 270 psi
